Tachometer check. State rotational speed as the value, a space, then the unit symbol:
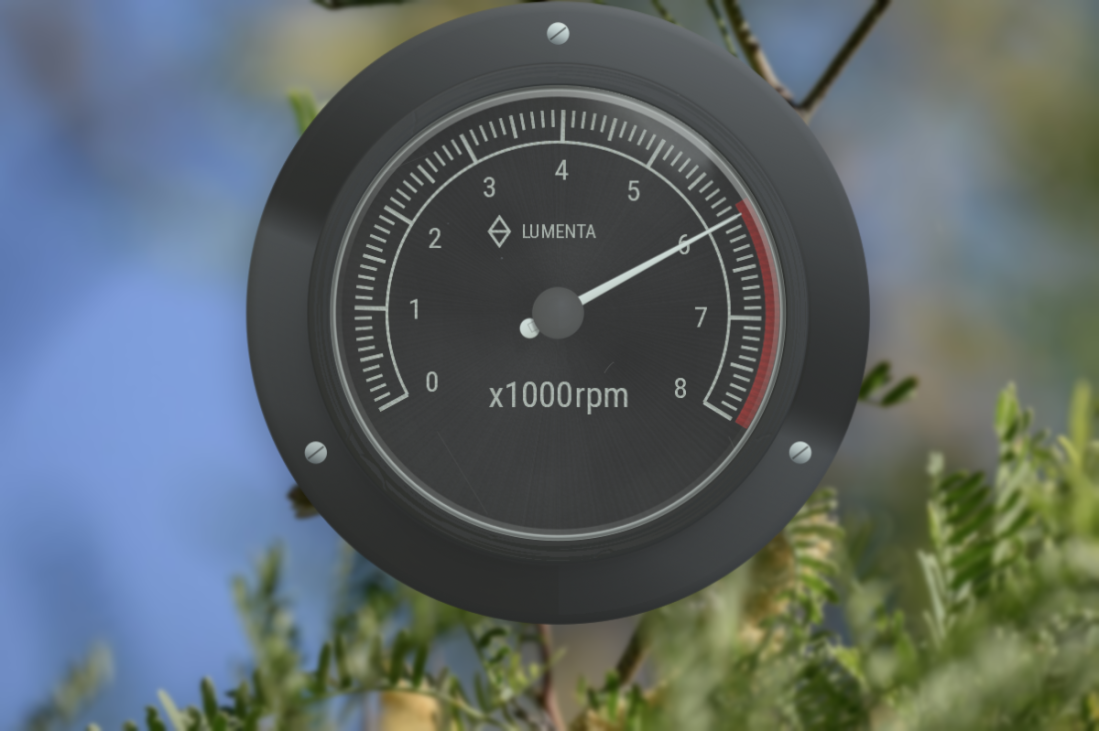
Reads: 6000 rpm
